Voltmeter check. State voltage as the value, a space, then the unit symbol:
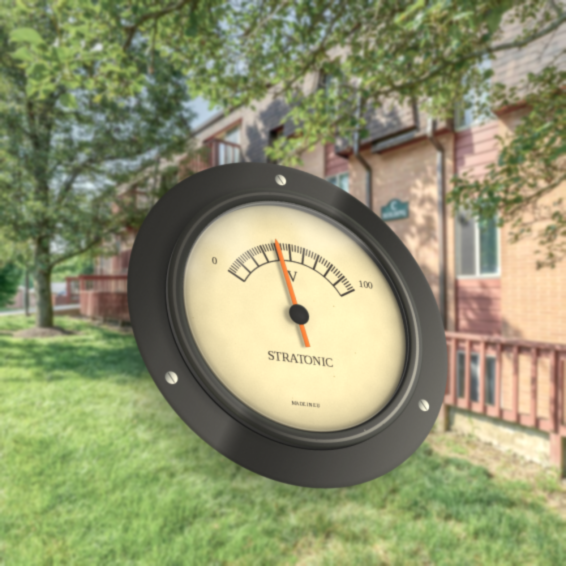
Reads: 40 V
